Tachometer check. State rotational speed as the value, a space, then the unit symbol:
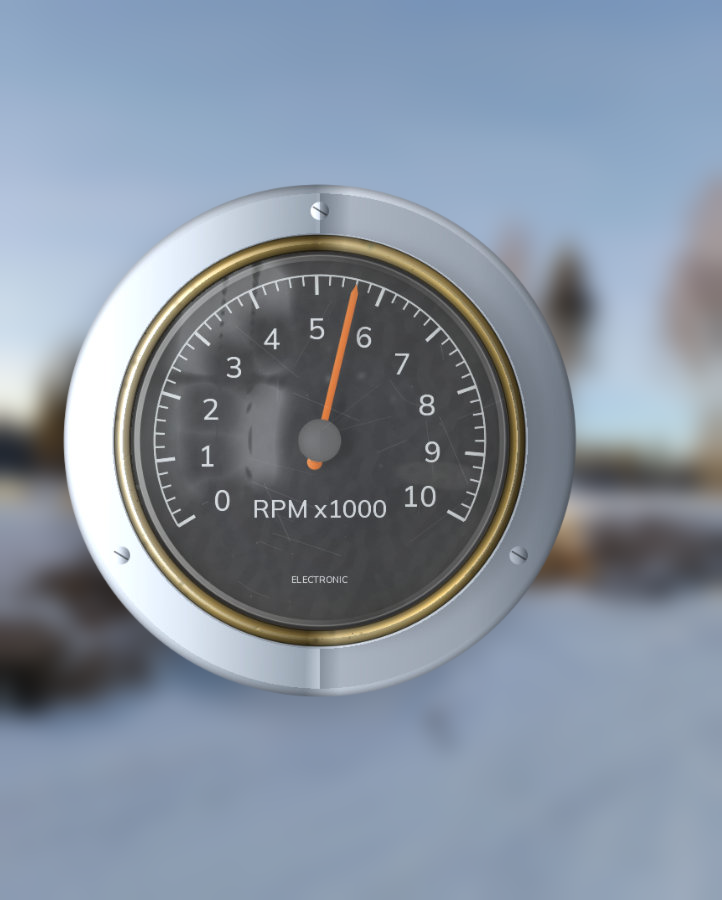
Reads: 5600 rpm
